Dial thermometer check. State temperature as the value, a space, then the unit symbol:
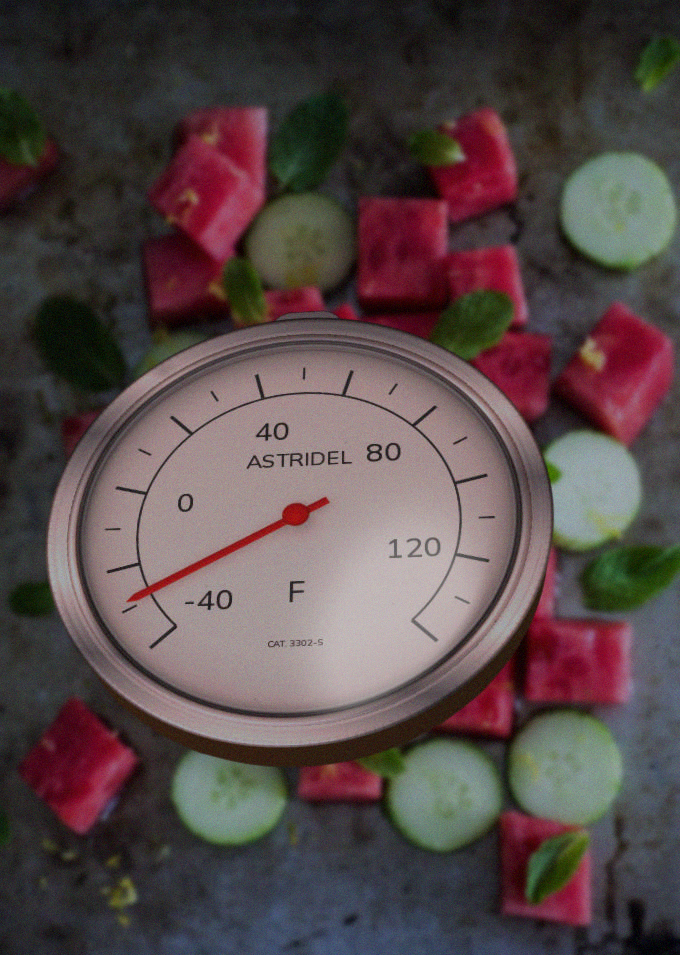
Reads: -30 °F
